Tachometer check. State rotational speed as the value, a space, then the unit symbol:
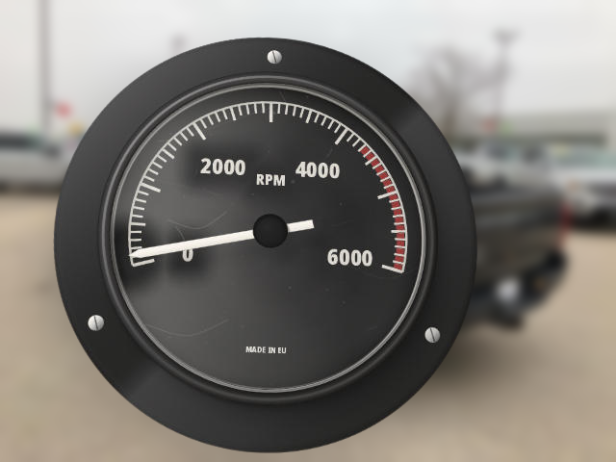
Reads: 100 rpm
